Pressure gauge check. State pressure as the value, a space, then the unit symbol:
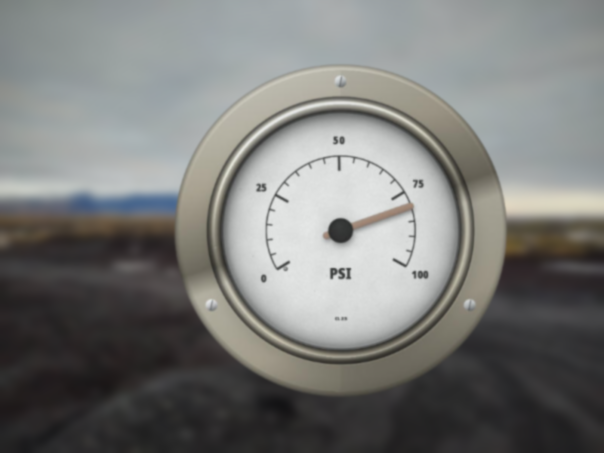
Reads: 80 psi
